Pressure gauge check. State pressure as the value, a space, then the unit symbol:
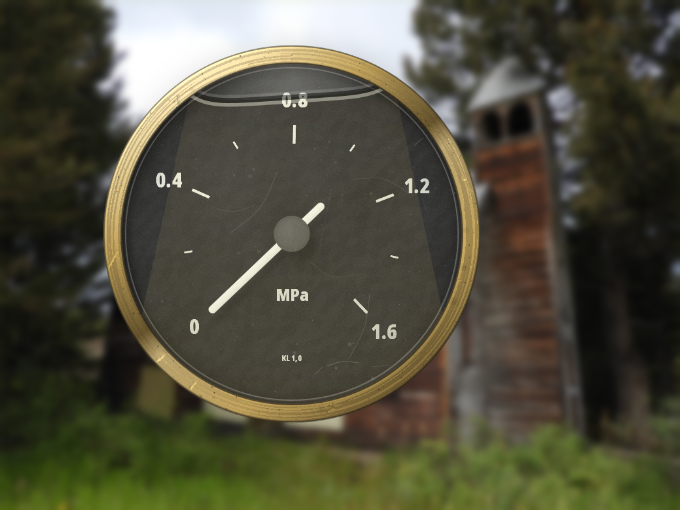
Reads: 0 MPa
